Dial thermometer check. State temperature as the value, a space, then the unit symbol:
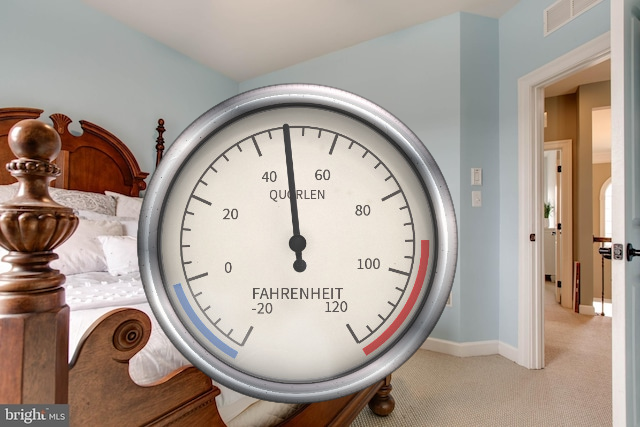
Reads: 48 °F
